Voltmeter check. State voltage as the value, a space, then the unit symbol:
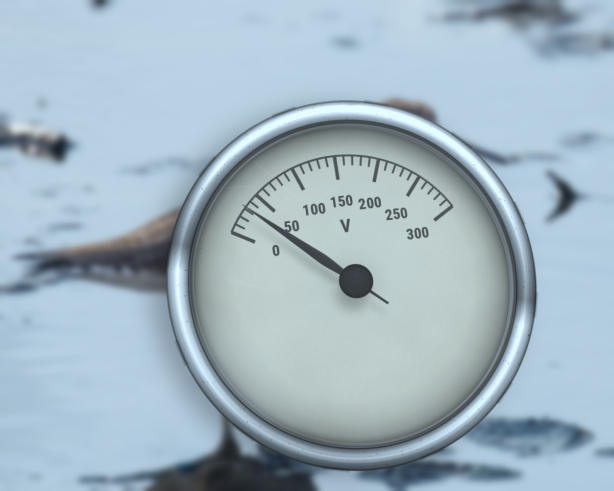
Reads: 30 V
